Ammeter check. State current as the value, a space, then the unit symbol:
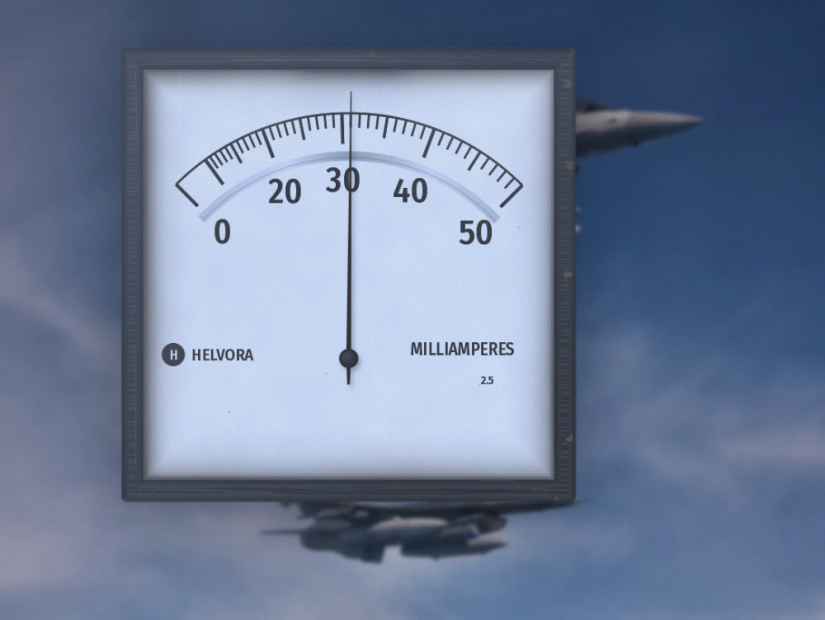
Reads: 31 mA
